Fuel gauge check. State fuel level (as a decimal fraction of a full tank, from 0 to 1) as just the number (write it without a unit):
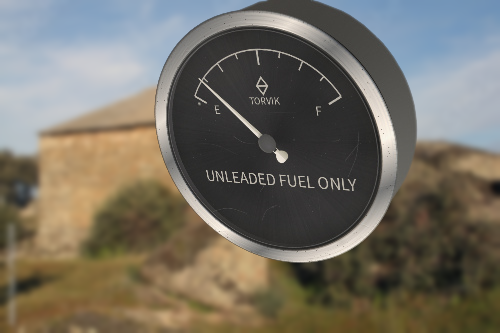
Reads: 0.125
